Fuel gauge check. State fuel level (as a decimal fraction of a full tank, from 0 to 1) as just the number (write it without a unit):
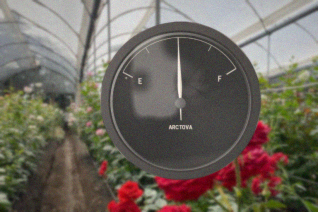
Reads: 0.5
